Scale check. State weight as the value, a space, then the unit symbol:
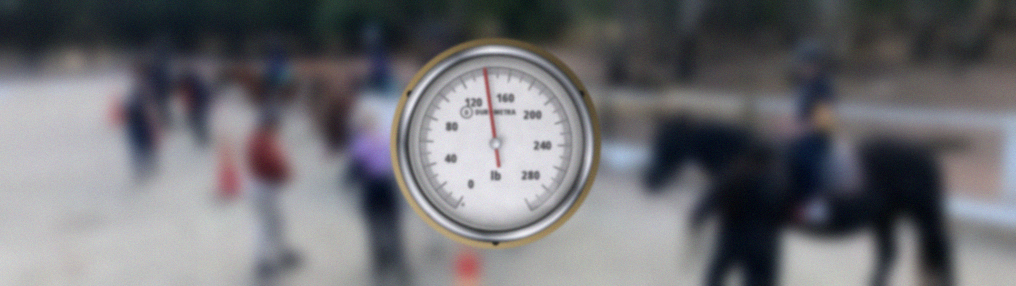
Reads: 140 lb
